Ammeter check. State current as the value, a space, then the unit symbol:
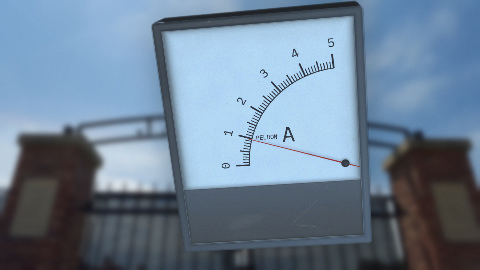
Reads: 1 A
